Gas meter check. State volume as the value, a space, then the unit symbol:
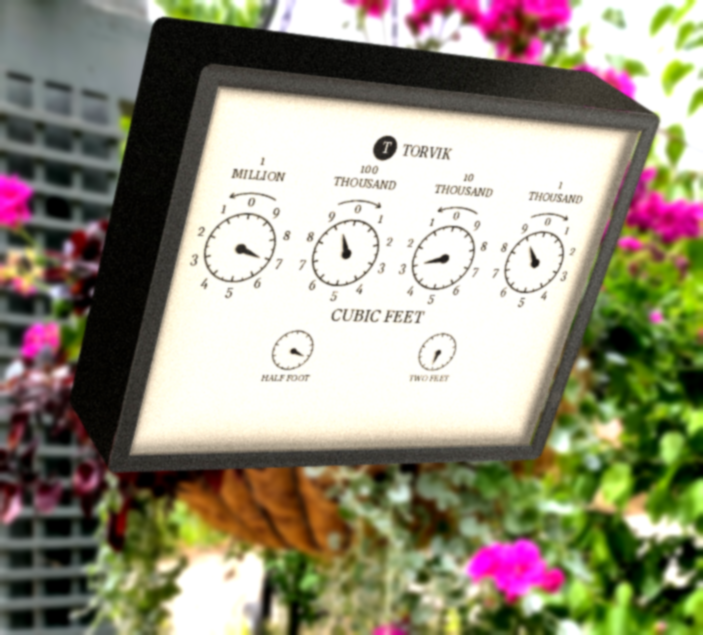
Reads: 692900 ft³
